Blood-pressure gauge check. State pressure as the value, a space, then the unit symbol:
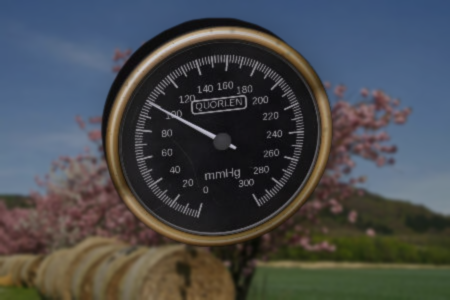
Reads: 100 mmHg
